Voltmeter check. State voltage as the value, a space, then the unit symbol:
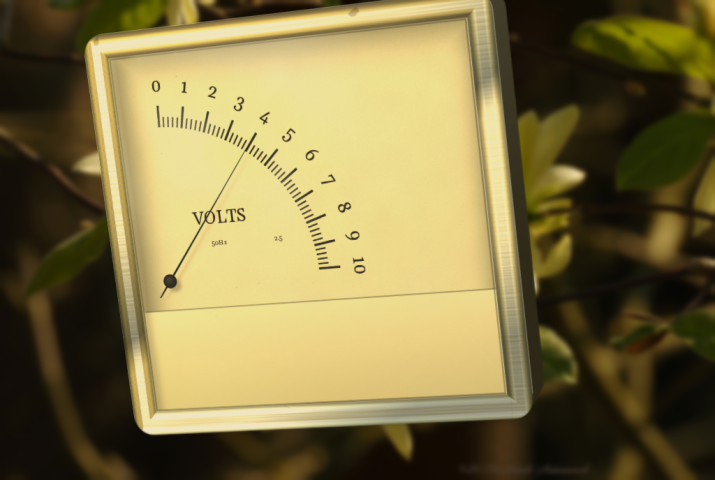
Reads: 4 V
